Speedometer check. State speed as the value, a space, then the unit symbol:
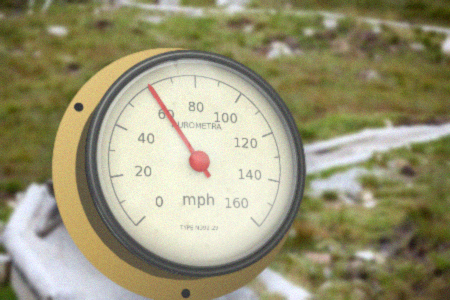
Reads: 60 mph
